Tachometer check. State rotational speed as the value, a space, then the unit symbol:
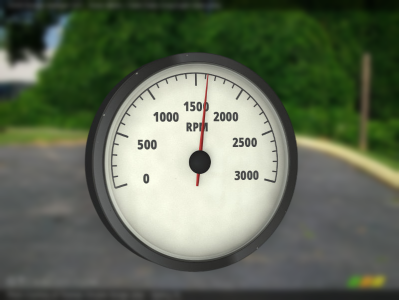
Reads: 1600 rpm
